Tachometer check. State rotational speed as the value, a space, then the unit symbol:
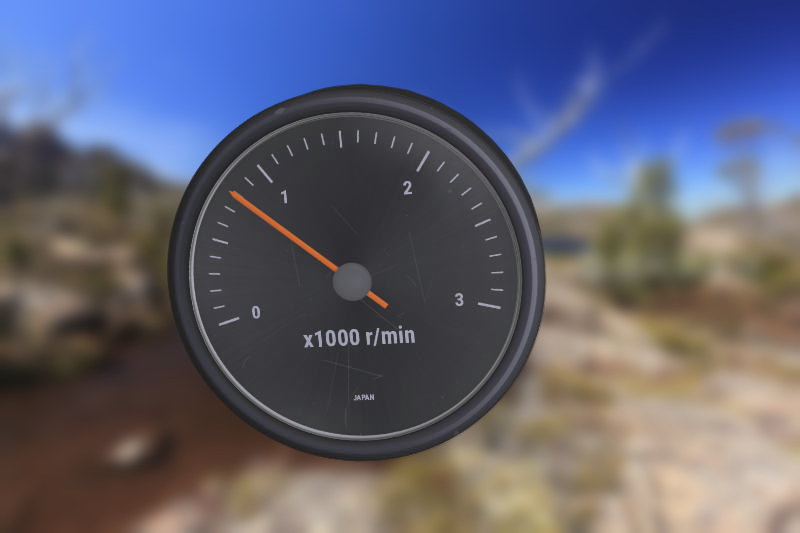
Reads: 800 rpm
